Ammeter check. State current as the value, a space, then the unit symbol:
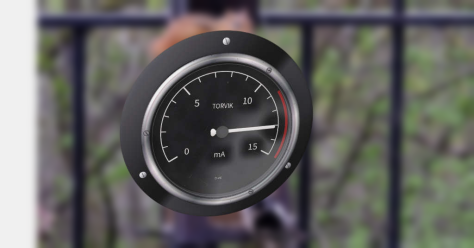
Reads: 13 mA
